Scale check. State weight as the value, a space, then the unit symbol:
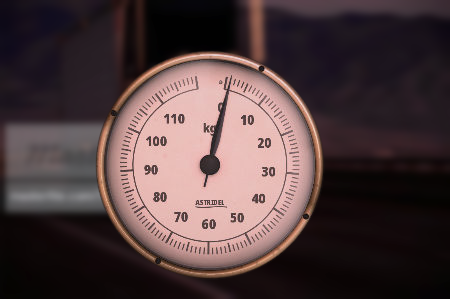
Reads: 1 kg
